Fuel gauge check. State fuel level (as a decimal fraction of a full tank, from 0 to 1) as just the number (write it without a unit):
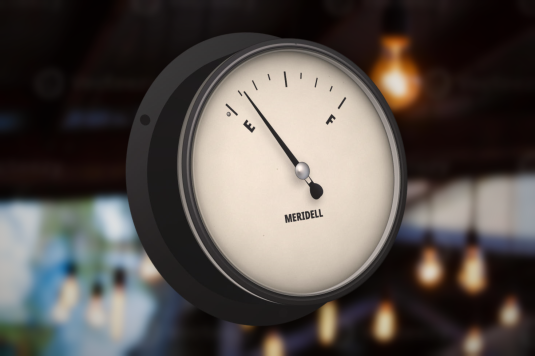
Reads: 0.125
